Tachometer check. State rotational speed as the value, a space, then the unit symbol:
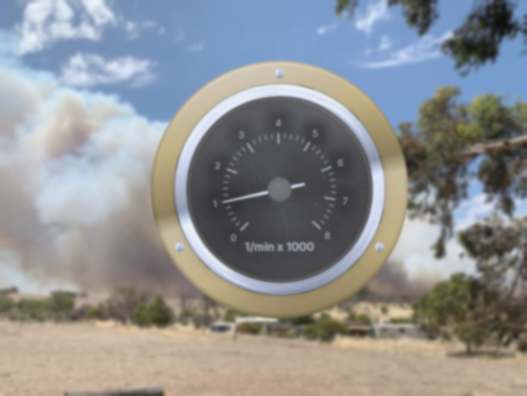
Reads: 1000 rpm
